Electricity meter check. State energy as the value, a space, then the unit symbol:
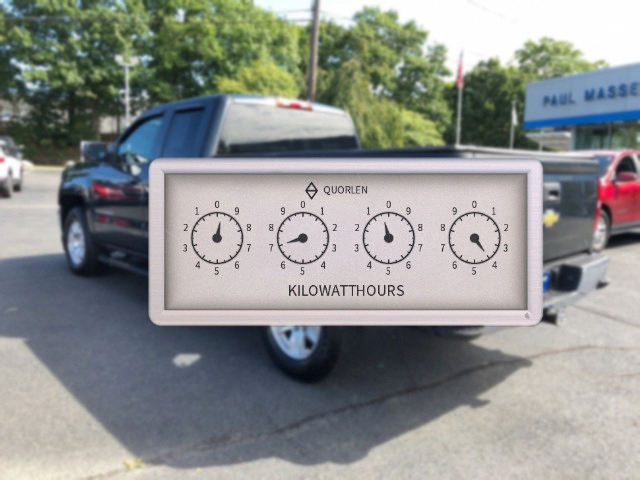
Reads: 9704 kWh
